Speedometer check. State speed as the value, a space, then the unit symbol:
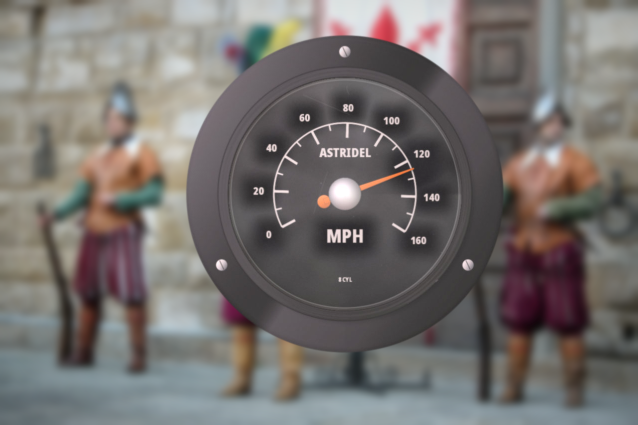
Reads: 125 mph
